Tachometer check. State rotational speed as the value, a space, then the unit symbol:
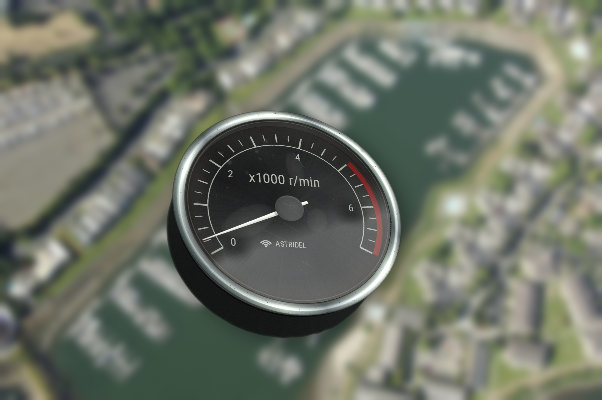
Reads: 250 rpm
